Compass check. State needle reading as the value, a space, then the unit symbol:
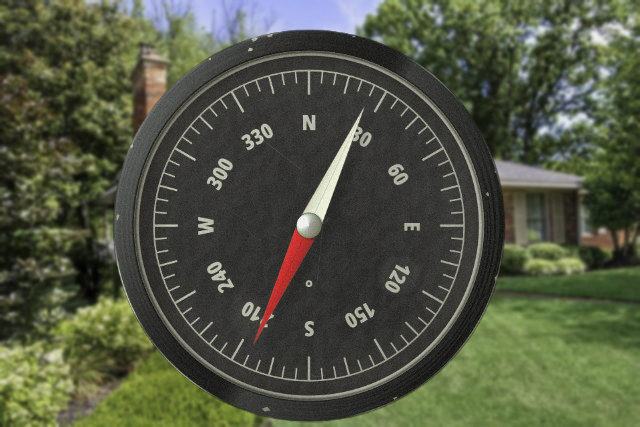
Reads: 205 °
